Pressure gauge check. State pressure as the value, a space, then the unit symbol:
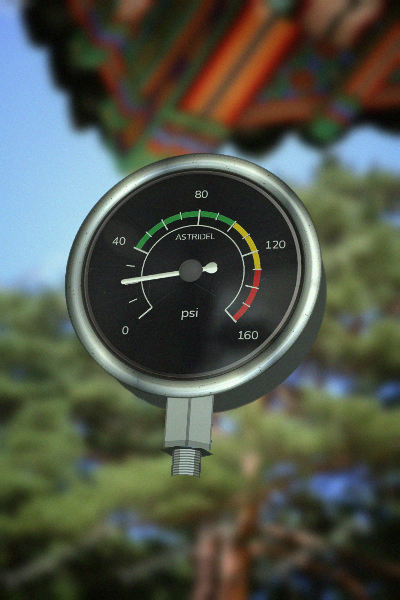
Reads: 20 psi
